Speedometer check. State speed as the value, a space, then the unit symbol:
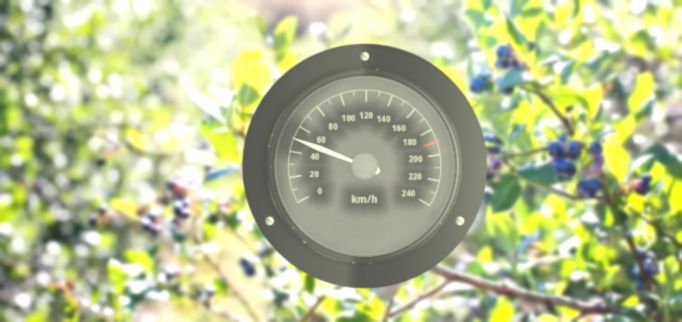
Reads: 50 km/h
